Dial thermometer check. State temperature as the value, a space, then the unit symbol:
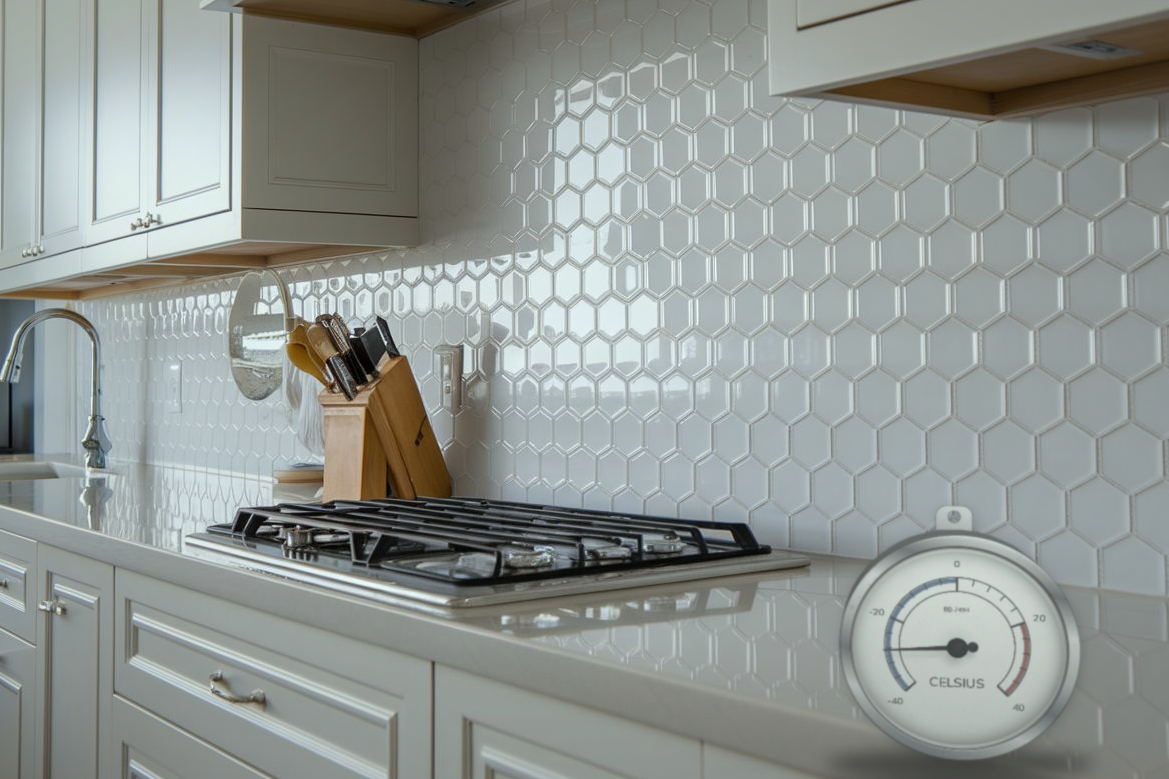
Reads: -28 °C
